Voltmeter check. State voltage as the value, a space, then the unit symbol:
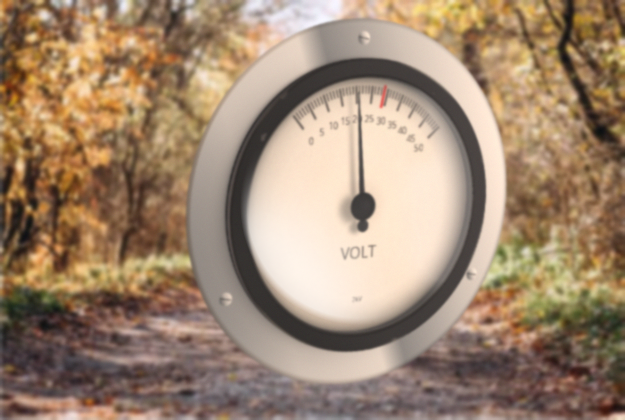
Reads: 20 V
